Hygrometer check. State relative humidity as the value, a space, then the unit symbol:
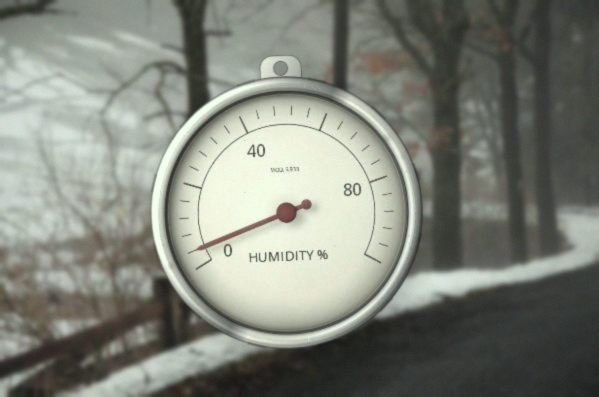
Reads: 4 %
